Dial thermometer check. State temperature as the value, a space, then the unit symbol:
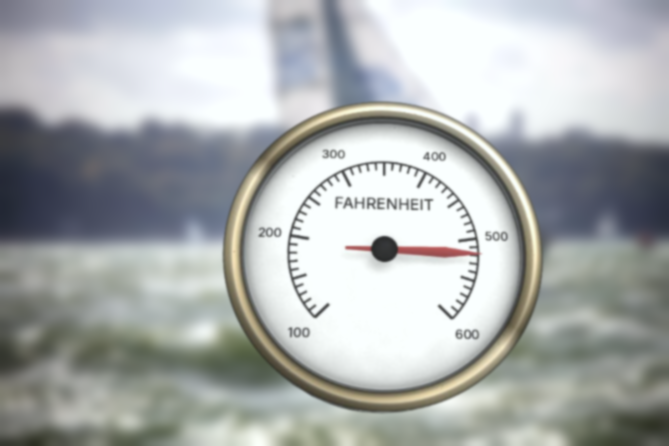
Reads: 520 °F
